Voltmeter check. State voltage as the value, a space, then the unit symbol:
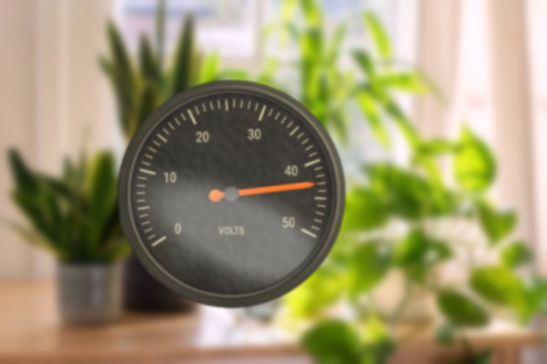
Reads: 43 V
